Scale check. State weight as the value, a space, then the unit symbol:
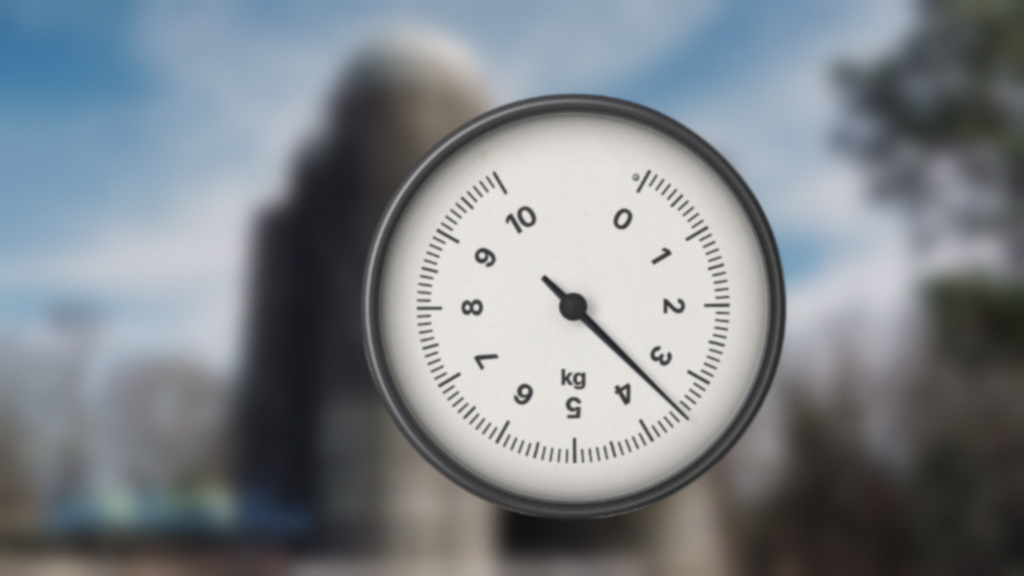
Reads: 3.5 kg
